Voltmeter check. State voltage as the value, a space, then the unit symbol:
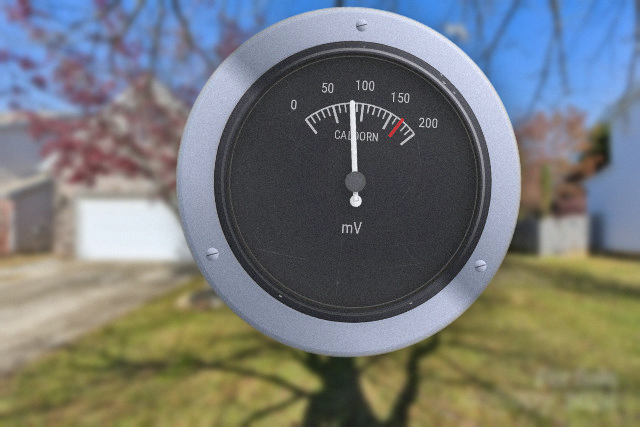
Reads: 80 mV
